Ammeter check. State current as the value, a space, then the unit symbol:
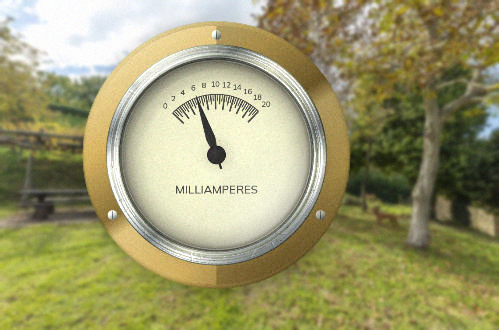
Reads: 6 mA
